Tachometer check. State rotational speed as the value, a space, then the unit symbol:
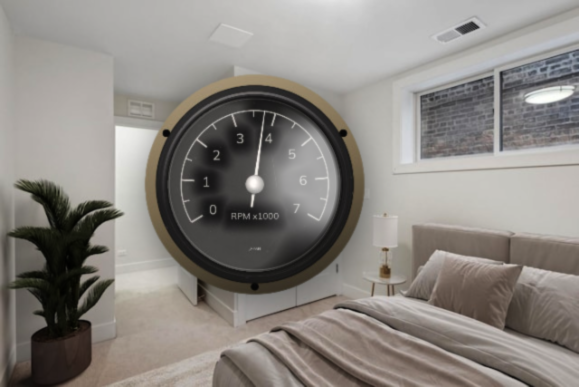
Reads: 3750 rpm
